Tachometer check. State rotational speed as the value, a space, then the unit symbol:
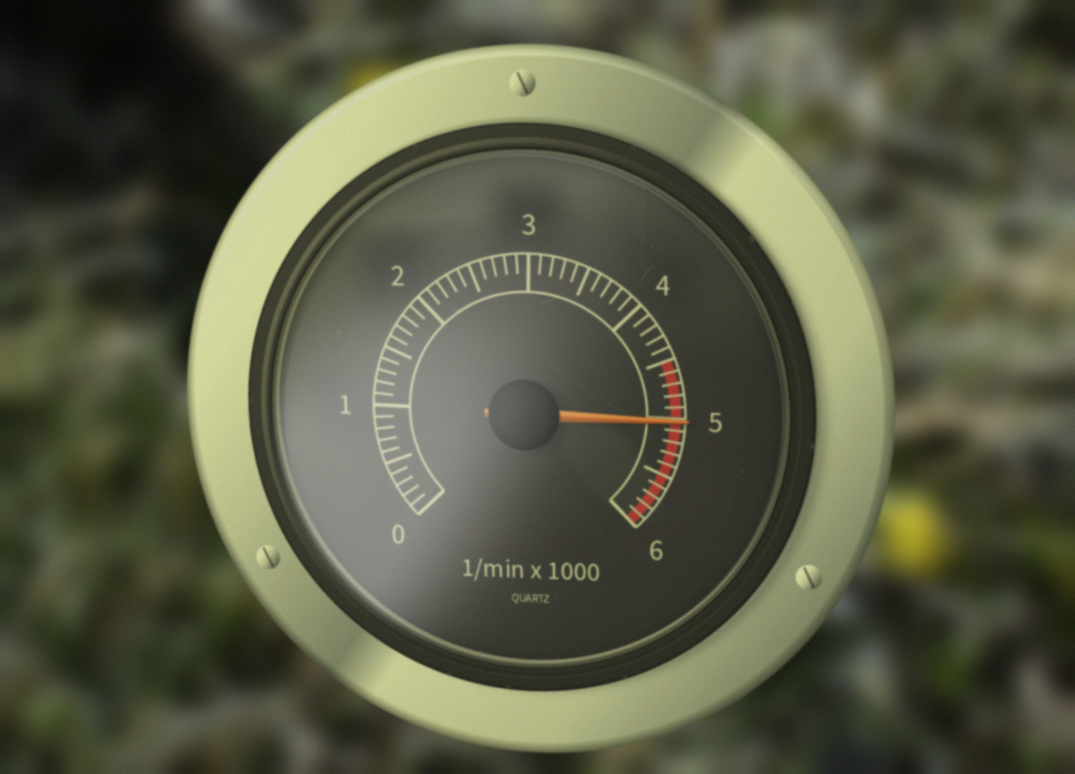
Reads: 5000 rpm
